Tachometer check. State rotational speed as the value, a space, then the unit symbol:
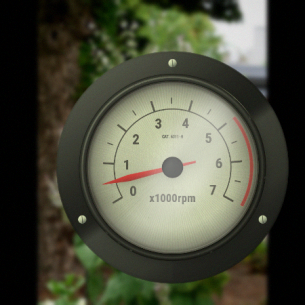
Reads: 500 rpm
